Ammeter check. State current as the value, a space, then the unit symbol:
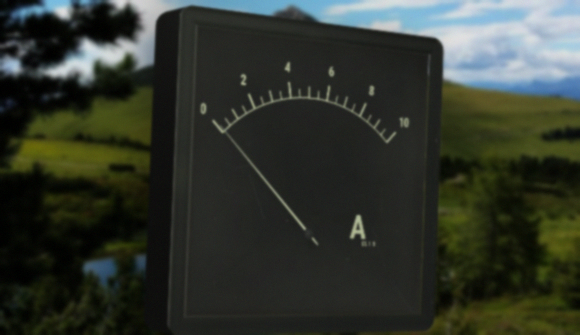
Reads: 0 A
